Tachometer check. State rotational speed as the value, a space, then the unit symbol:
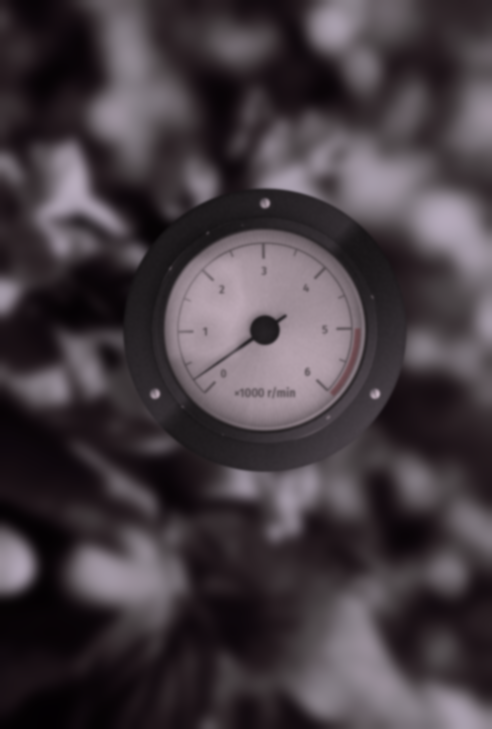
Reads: 250 rpm
